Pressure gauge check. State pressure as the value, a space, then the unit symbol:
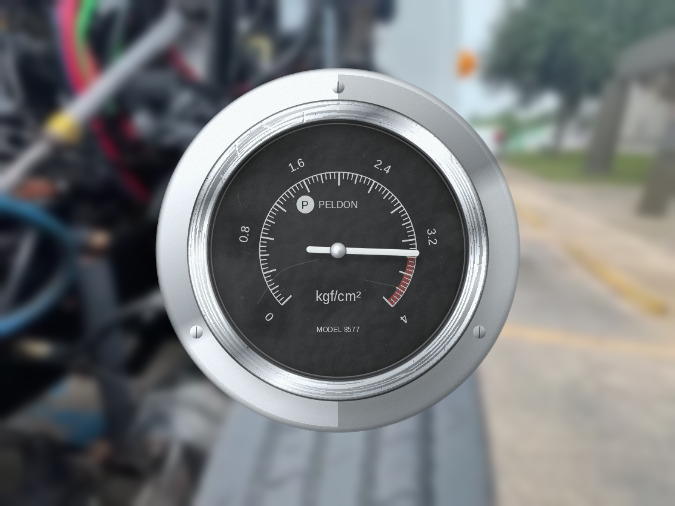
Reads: 3.35 kg/cm²
